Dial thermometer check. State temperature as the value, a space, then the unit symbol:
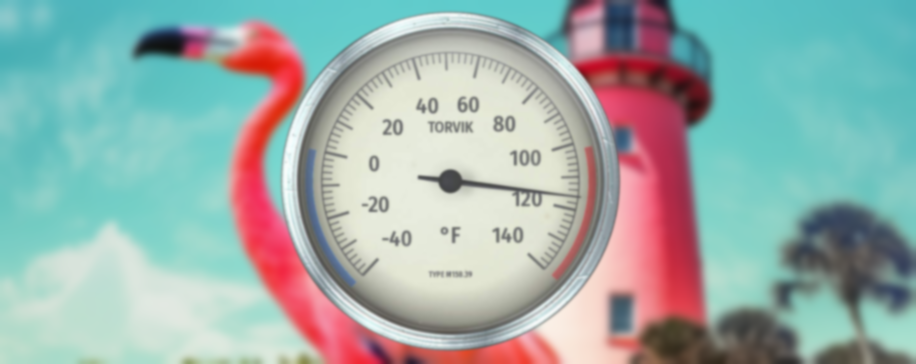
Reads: 116 °F
